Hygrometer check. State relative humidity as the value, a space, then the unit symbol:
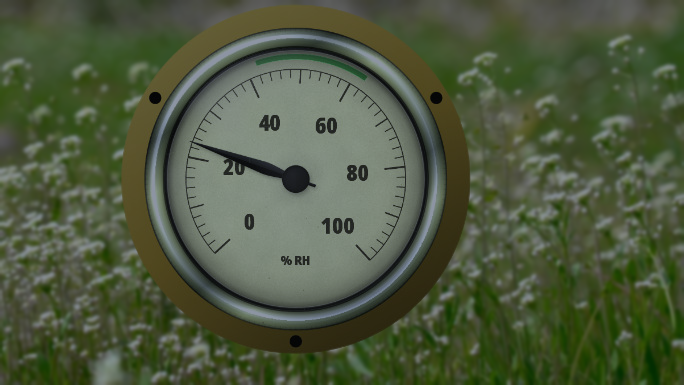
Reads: 23 %
